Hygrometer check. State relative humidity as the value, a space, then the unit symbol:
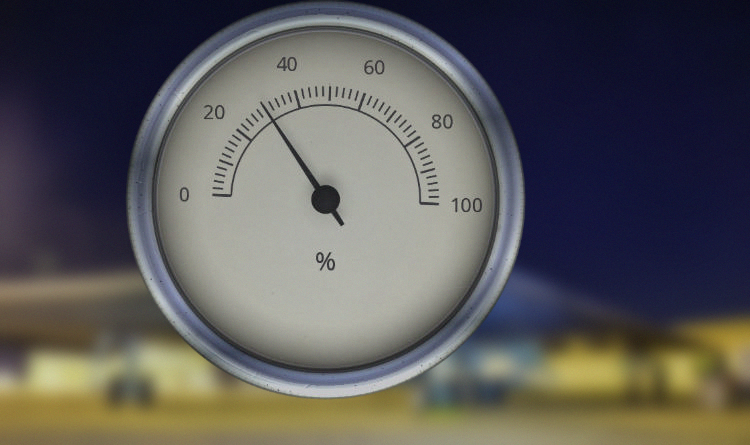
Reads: 30 %
